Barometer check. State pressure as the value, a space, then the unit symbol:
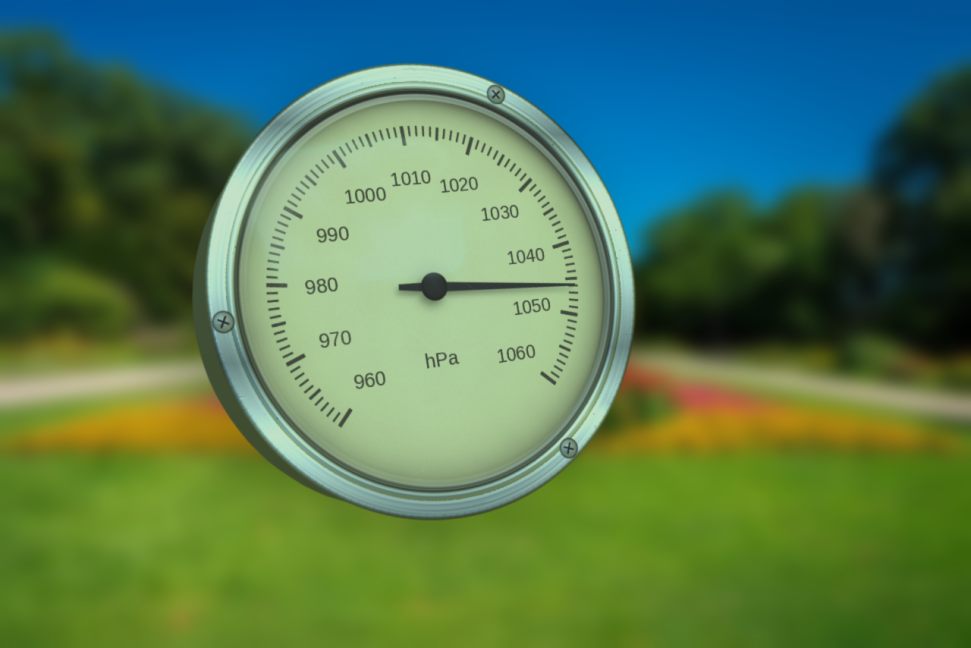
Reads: 1046 hPa
